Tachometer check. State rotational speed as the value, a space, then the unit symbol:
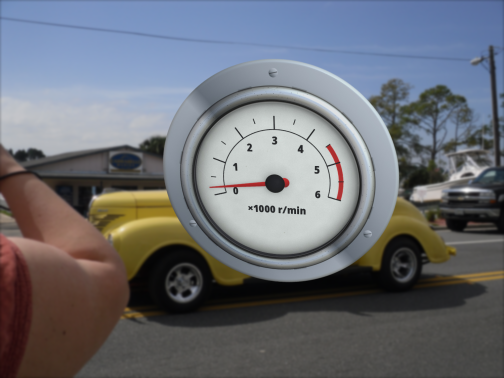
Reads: 250 rpm
